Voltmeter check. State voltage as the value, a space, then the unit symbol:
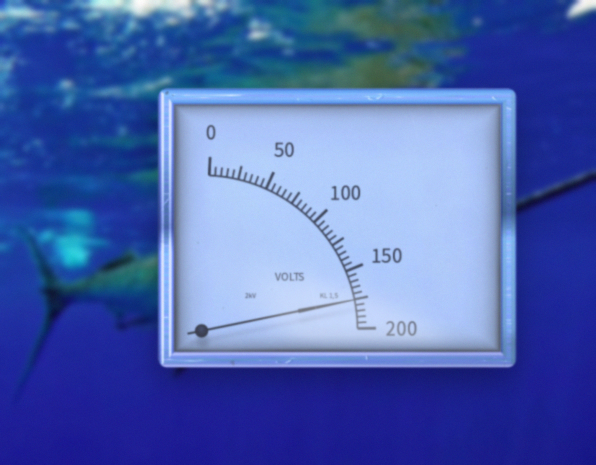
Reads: 175 V
